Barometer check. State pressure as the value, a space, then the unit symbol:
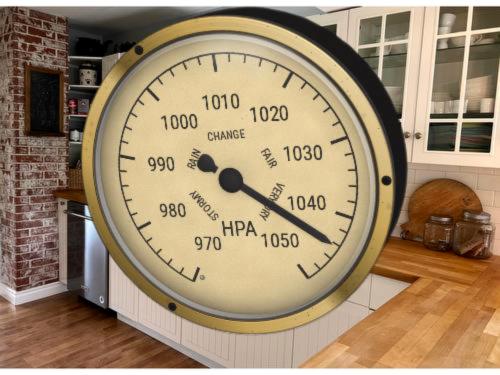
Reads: 1044 hPa
